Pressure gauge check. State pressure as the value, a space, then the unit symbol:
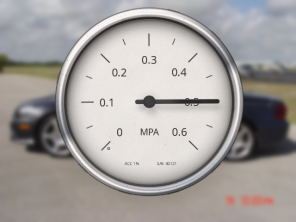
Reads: 0.5 MPa
